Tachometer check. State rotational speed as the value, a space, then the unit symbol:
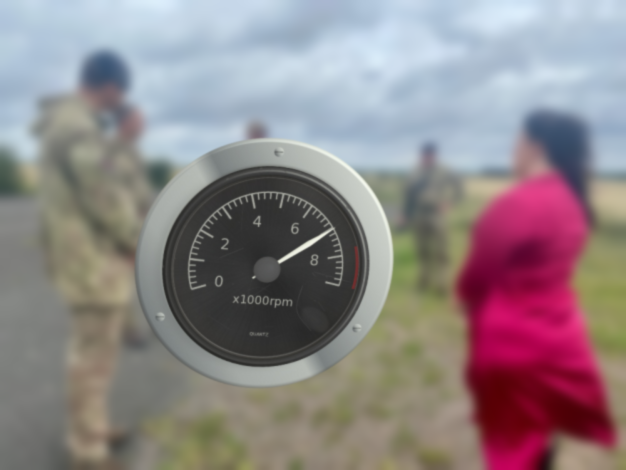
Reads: 7000 rpm
